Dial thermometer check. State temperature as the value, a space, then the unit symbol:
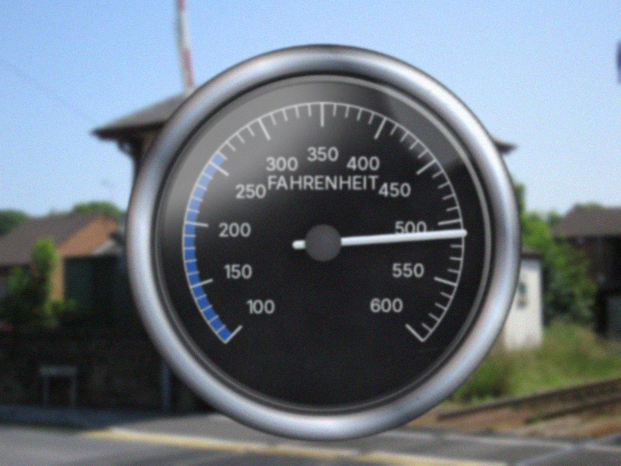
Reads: 510 °F
